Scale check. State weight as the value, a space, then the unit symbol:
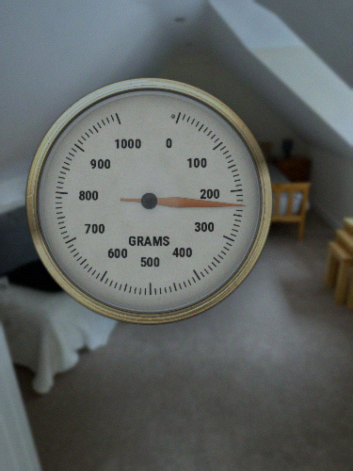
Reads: 230 g
